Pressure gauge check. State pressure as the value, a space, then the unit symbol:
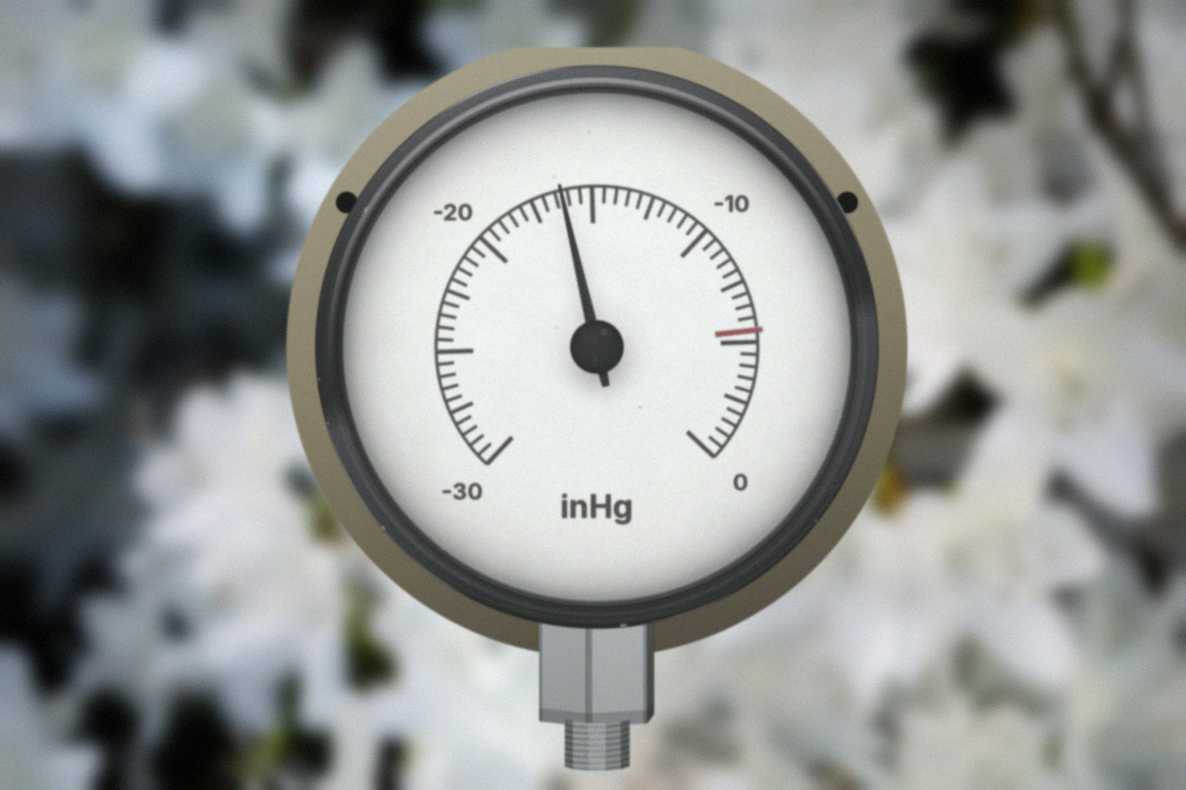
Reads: -16.25 inHg
